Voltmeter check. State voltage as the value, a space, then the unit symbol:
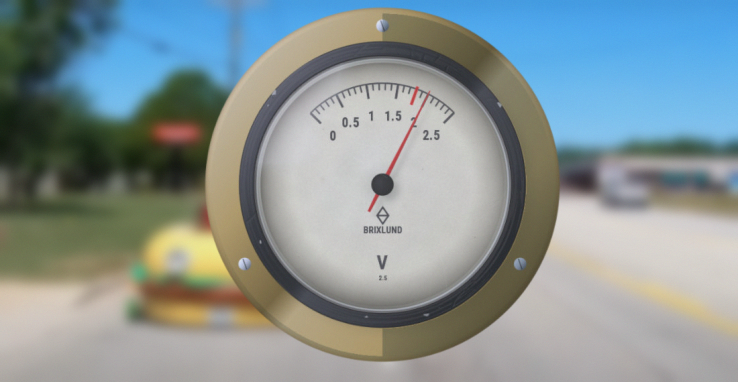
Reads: 2 V
